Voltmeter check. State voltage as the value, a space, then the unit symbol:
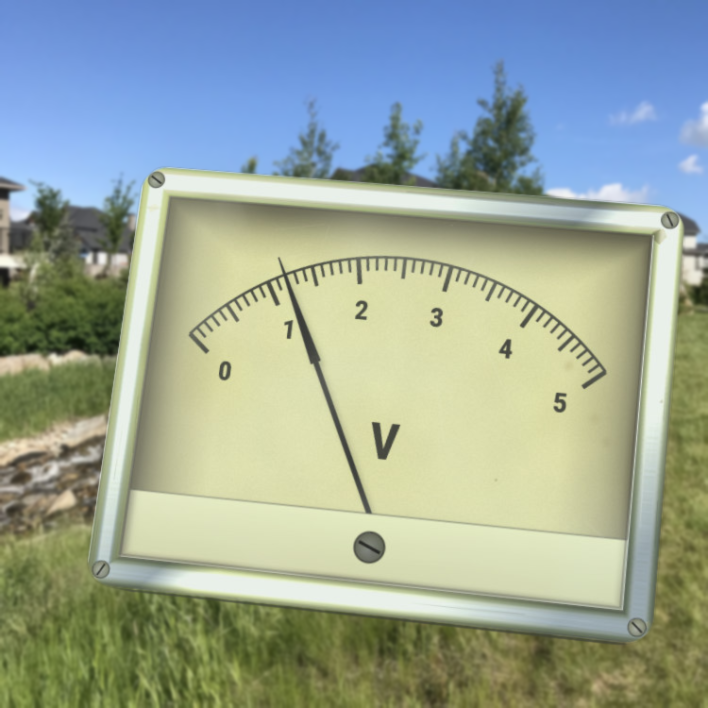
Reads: 1.2 V
